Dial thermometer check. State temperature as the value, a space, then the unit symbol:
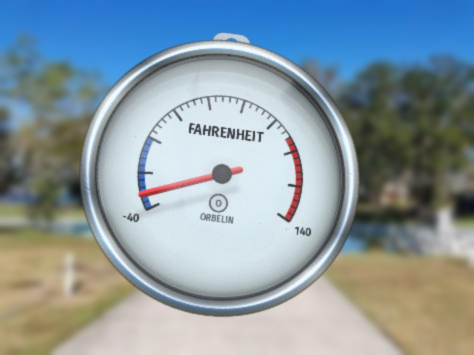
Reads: -32 °F
